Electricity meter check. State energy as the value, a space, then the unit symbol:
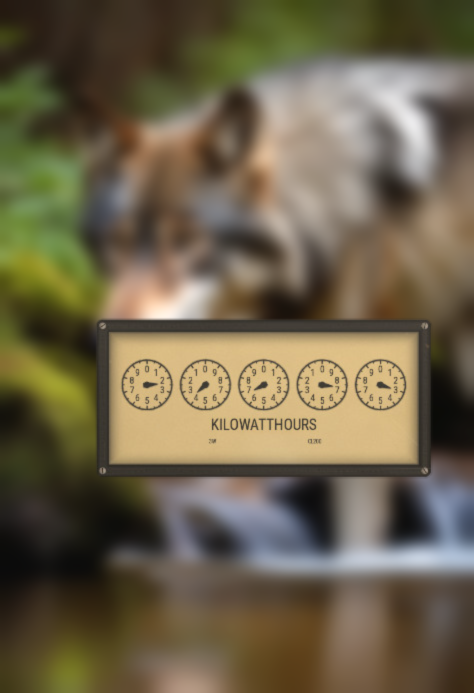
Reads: 23673 kWh
